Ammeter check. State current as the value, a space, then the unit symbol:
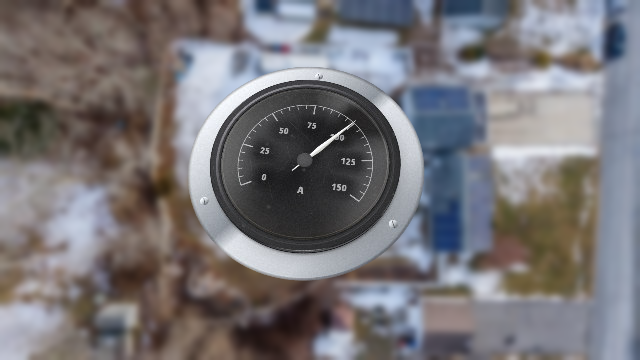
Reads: 100 A
